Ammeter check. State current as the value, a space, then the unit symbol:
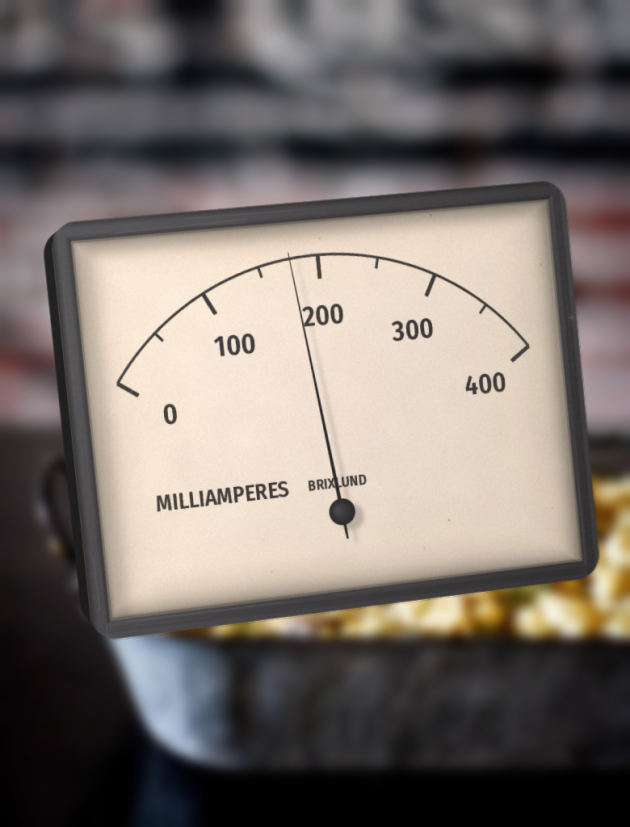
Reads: 175 mA
